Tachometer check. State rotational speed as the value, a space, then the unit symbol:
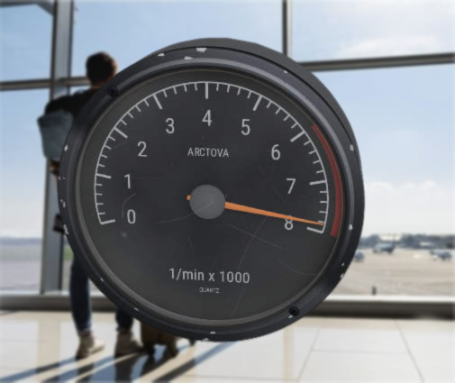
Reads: 7800 rpm
